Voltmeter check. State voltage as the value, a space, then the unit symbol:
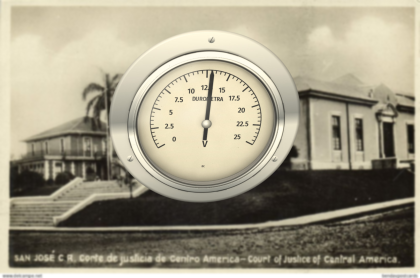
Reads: 13 V
